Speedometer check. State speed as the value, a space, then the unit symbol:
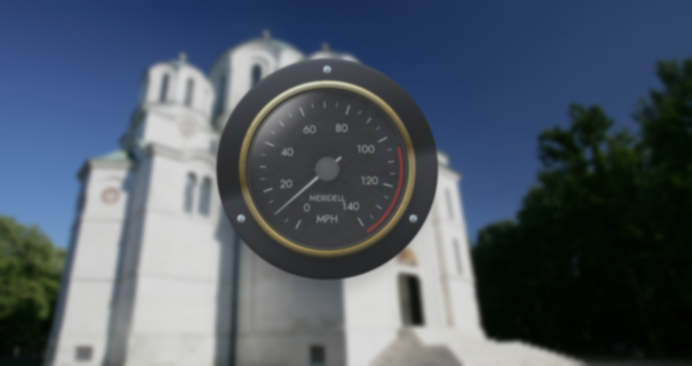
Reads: 10 mph
